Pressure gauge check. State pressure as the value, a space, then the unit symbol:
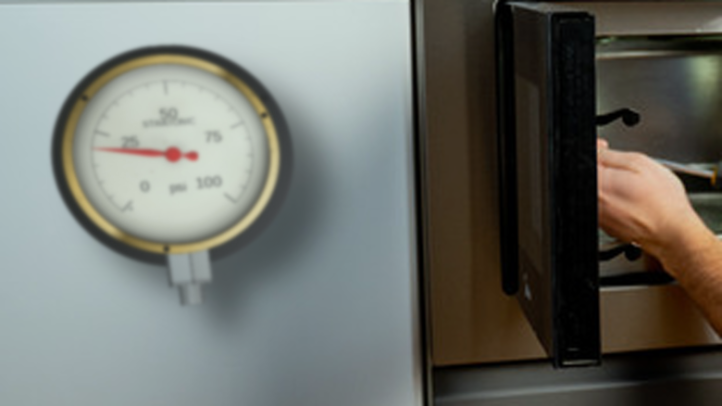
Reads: 20 psi
